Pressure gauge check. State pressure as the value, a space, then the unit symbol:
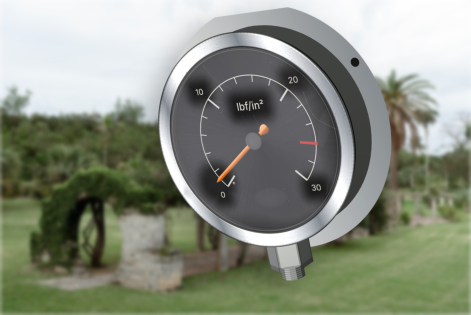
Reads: 1 psi
